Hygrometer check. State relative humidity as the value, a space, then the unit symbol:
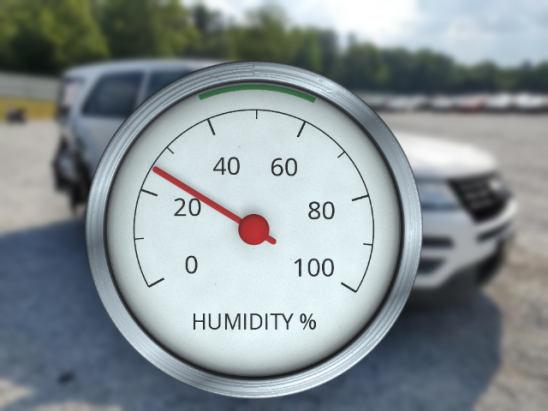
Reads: 25 %
